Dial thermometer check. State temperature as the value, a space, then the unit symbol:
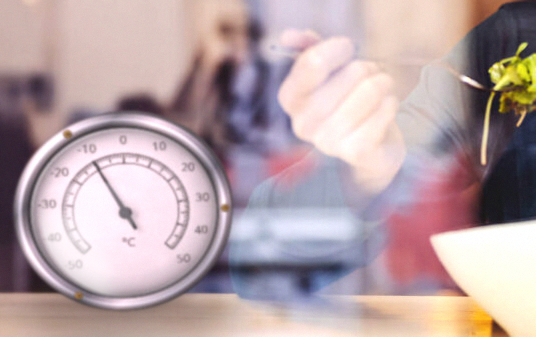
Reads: -10 °C
